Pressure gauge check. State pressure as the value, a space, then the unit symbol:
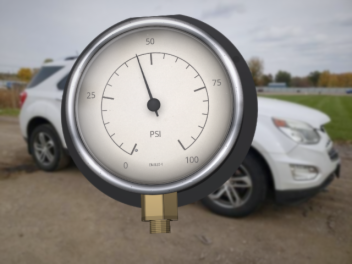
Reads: 45 psi
